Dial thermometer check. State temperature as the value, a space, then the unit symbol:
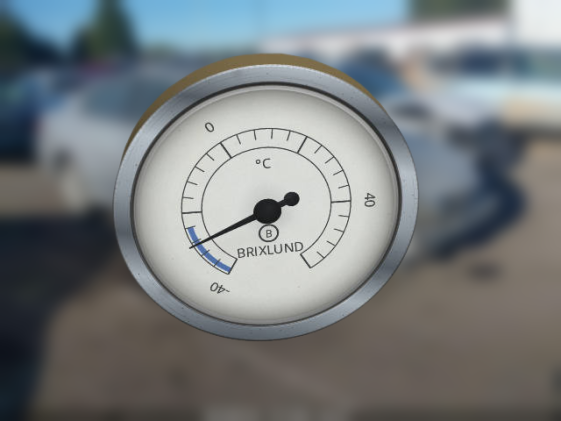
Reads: -28 °C
